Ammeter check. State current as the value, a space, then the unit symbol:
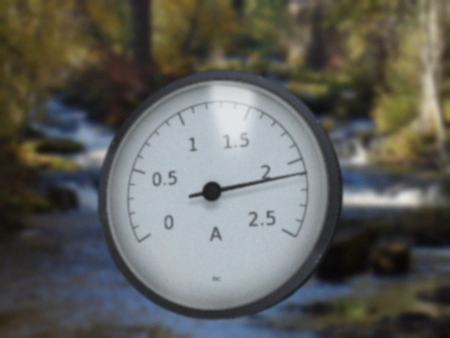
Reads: 2.1 A
